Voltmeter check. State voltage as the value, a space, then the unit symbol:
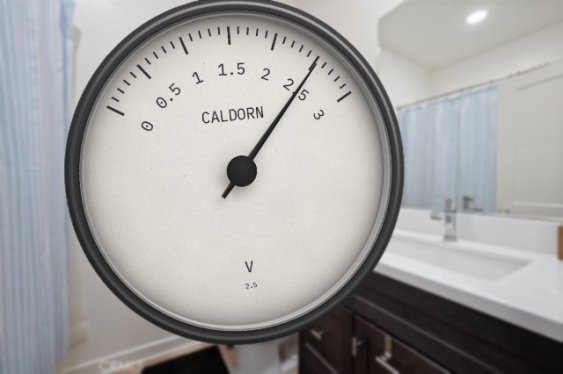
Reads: 2.5 V
